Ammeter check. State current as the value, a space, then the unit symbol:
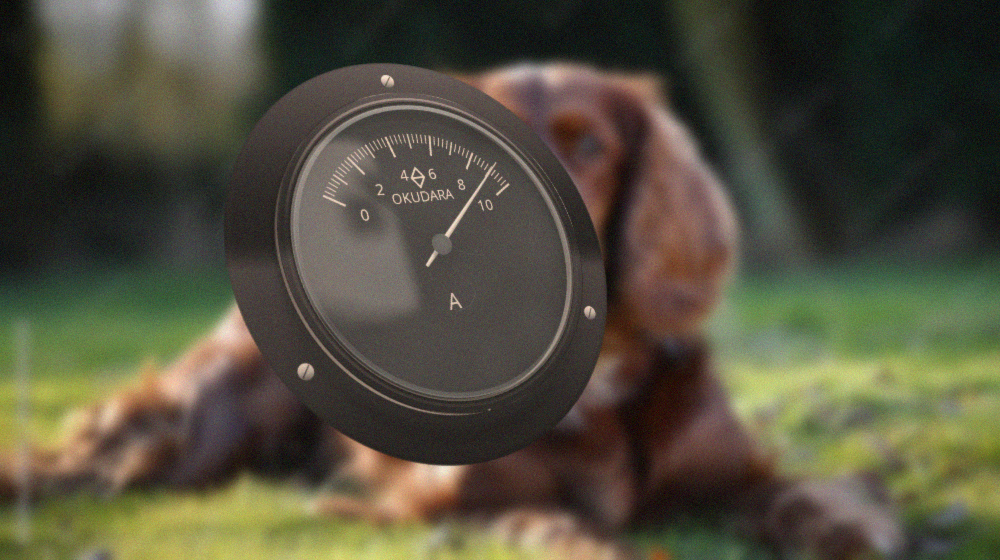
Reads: 9 A
